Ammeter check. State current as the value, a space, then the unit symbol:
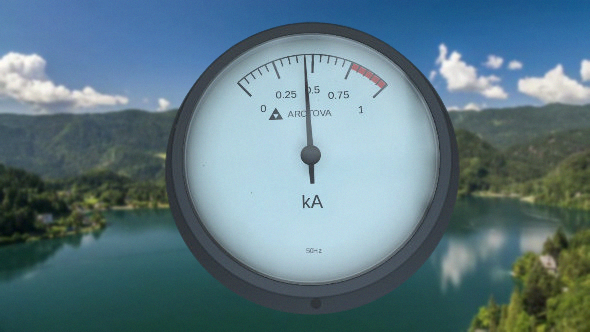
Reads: 0.45 kA
